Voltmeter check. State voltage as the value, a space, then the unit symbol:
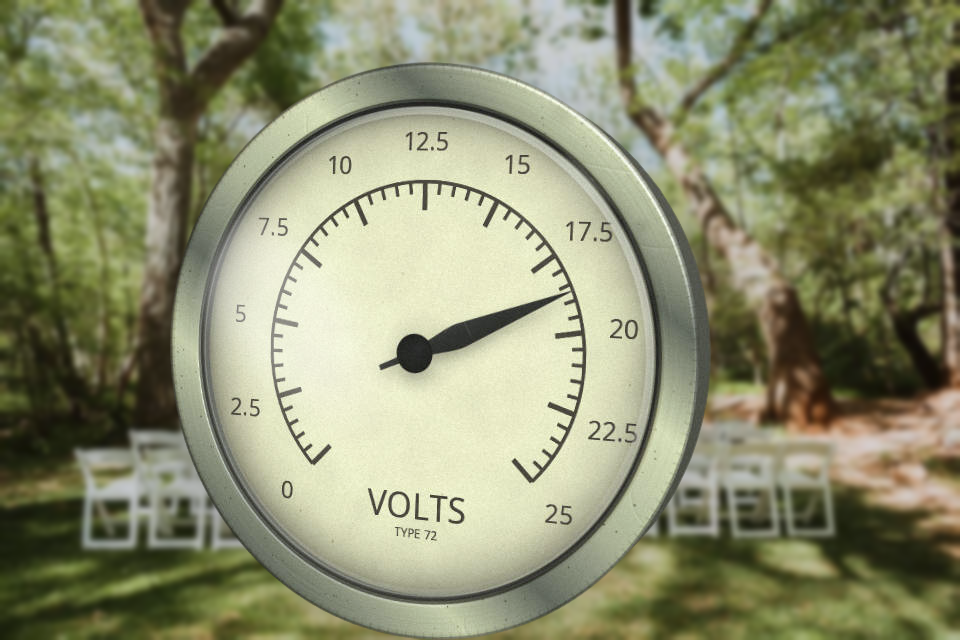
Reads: 18.75 V
